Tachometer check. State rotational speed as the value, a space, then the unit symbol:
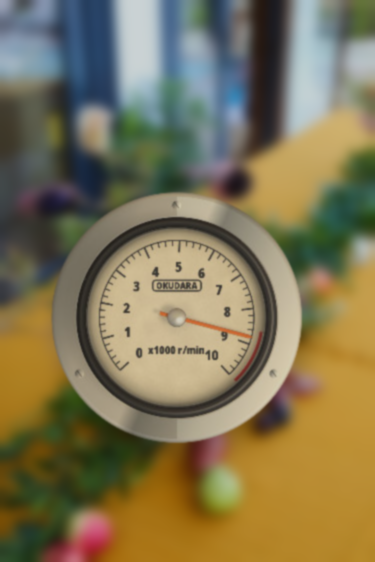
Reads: 8800 rpm
